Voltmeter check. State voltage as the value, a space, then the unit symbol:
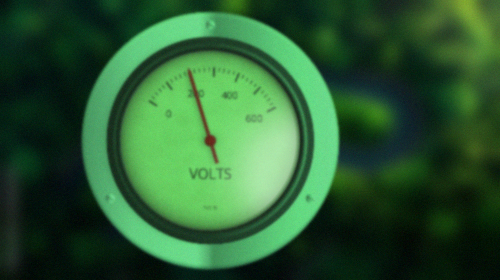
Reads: 200 V
